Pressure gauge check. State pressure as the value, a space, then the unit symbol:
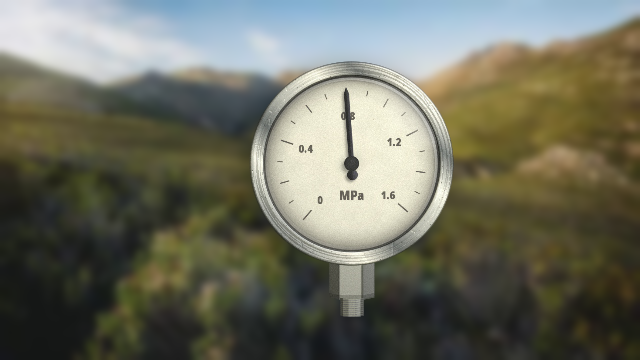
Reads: 0.8 MPa
